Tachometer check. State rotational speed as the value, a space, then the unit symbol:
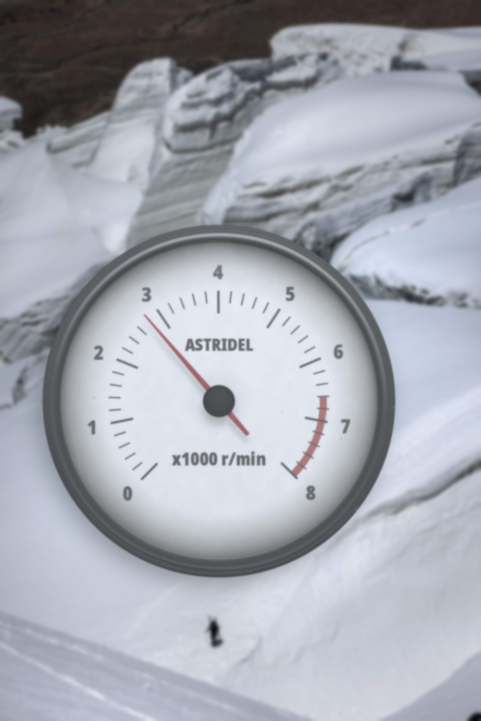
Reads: 2800 rpm
